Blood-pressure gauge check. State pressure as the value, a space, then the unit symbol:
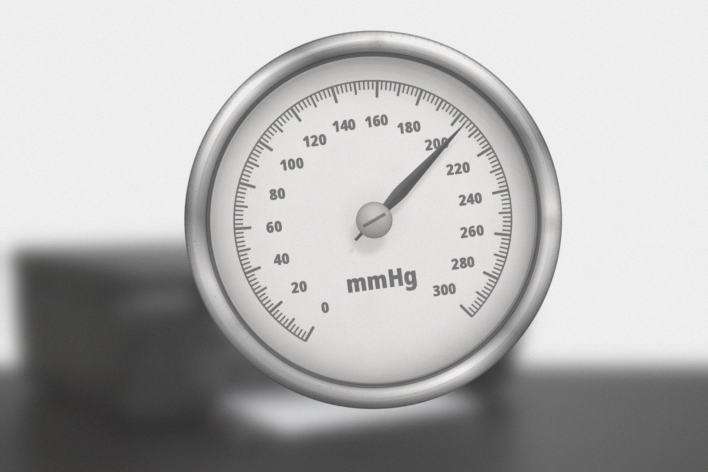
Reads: 204 mmHg
